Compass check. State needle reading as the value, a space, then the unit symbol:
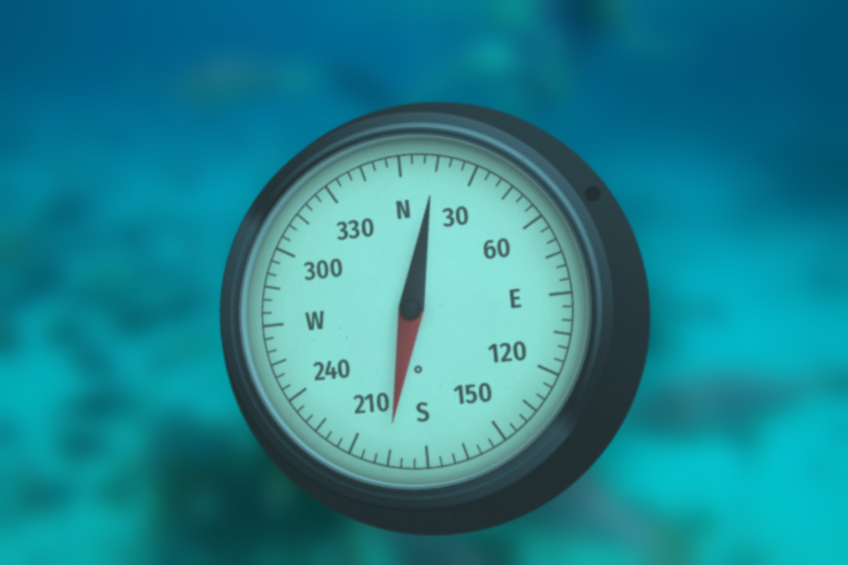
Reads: 195 °
